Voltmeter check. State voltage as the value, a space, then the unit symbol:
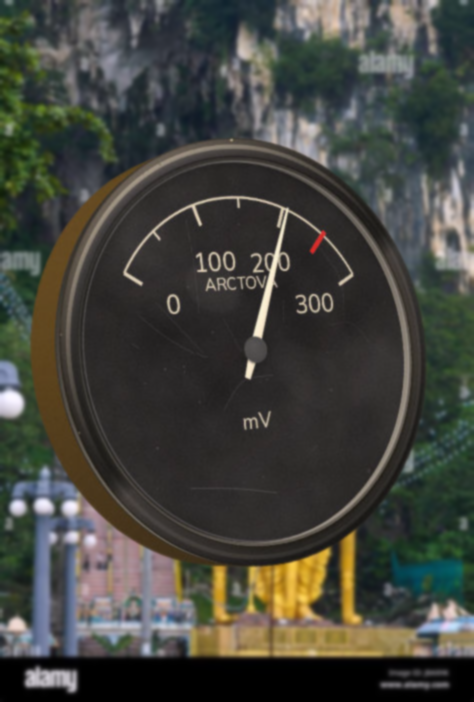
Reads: 200 mV
